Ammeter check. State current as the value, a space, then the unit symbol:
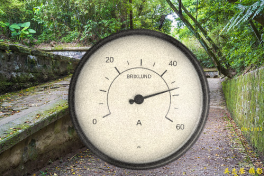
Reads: 47.5 A
